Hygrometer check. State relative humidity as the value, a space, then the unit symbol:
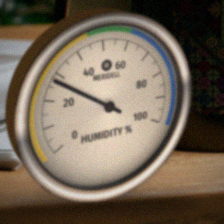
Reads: 27.5 %
